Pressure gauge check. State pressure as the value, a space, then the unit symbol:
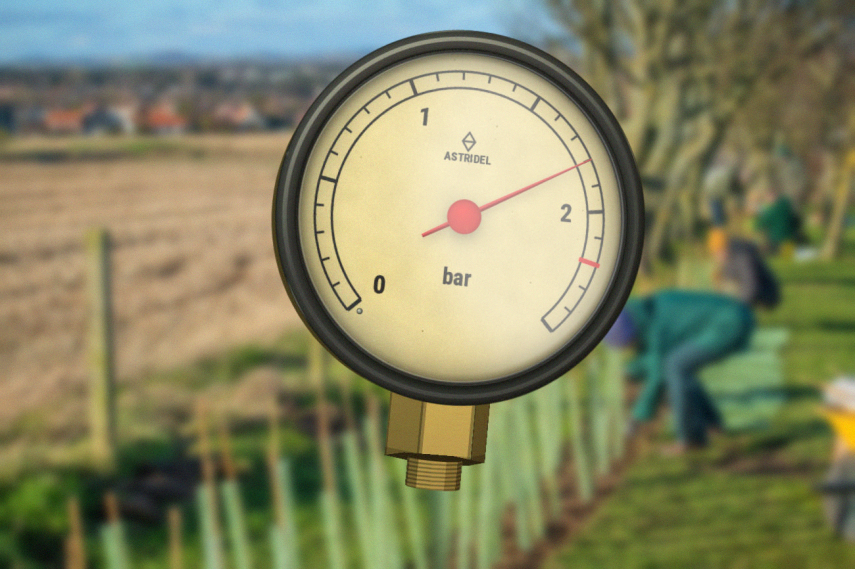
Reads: 1.8 bar
